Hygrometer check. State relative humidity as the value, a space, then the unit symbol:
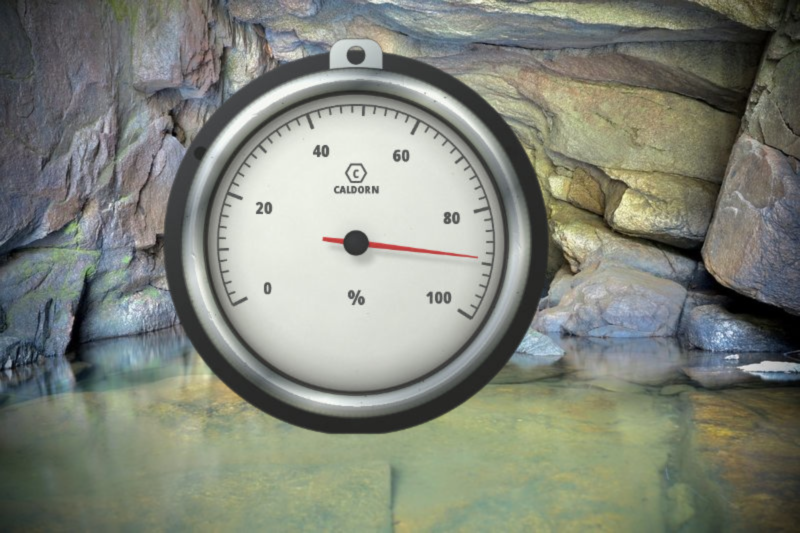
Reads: 89 %
